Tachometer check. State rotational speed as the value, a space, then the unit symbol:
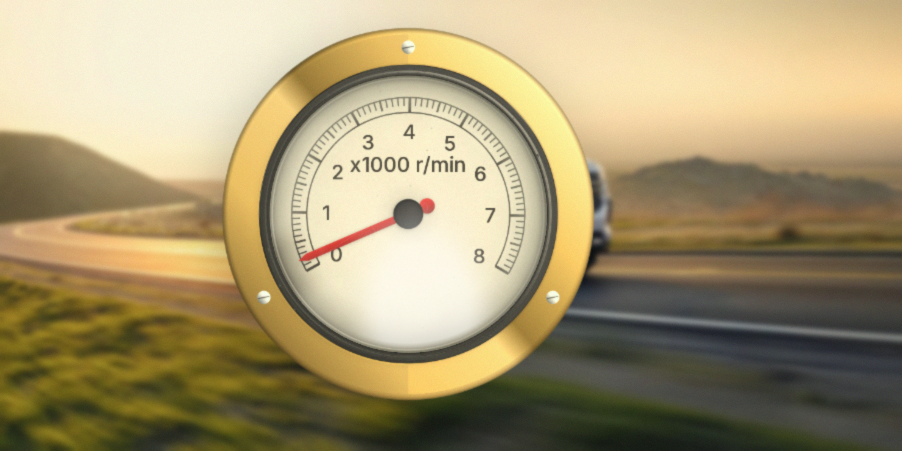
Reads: 200 rpm
